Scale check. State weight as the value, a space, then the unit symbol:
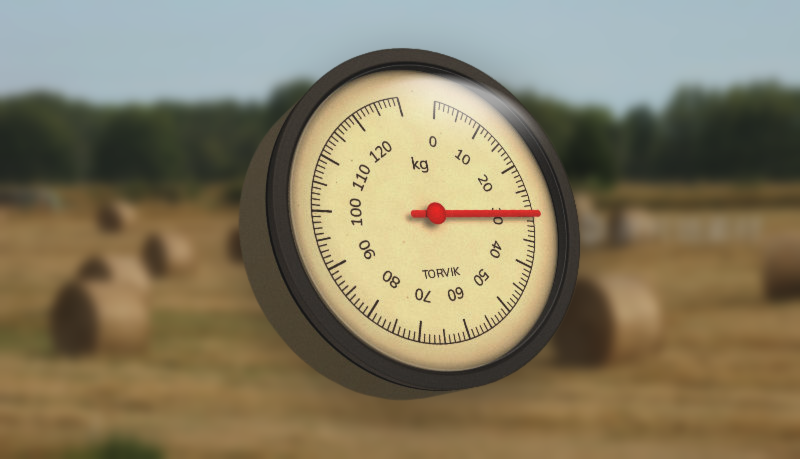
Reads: 30 kg
